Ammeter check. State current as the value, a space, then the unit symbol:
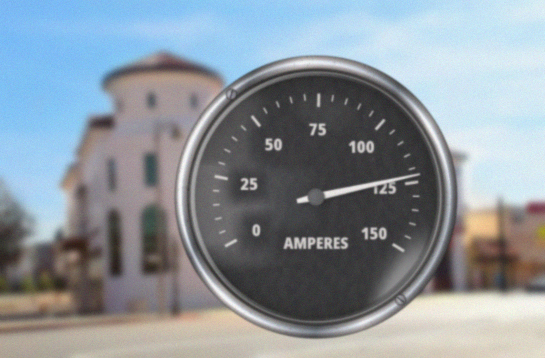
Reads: 122.5 A
